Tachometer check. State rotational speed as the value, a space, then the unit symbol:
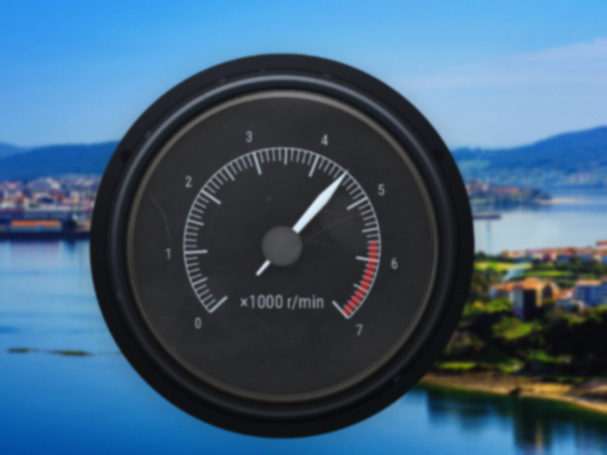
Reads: 4500 rpm
